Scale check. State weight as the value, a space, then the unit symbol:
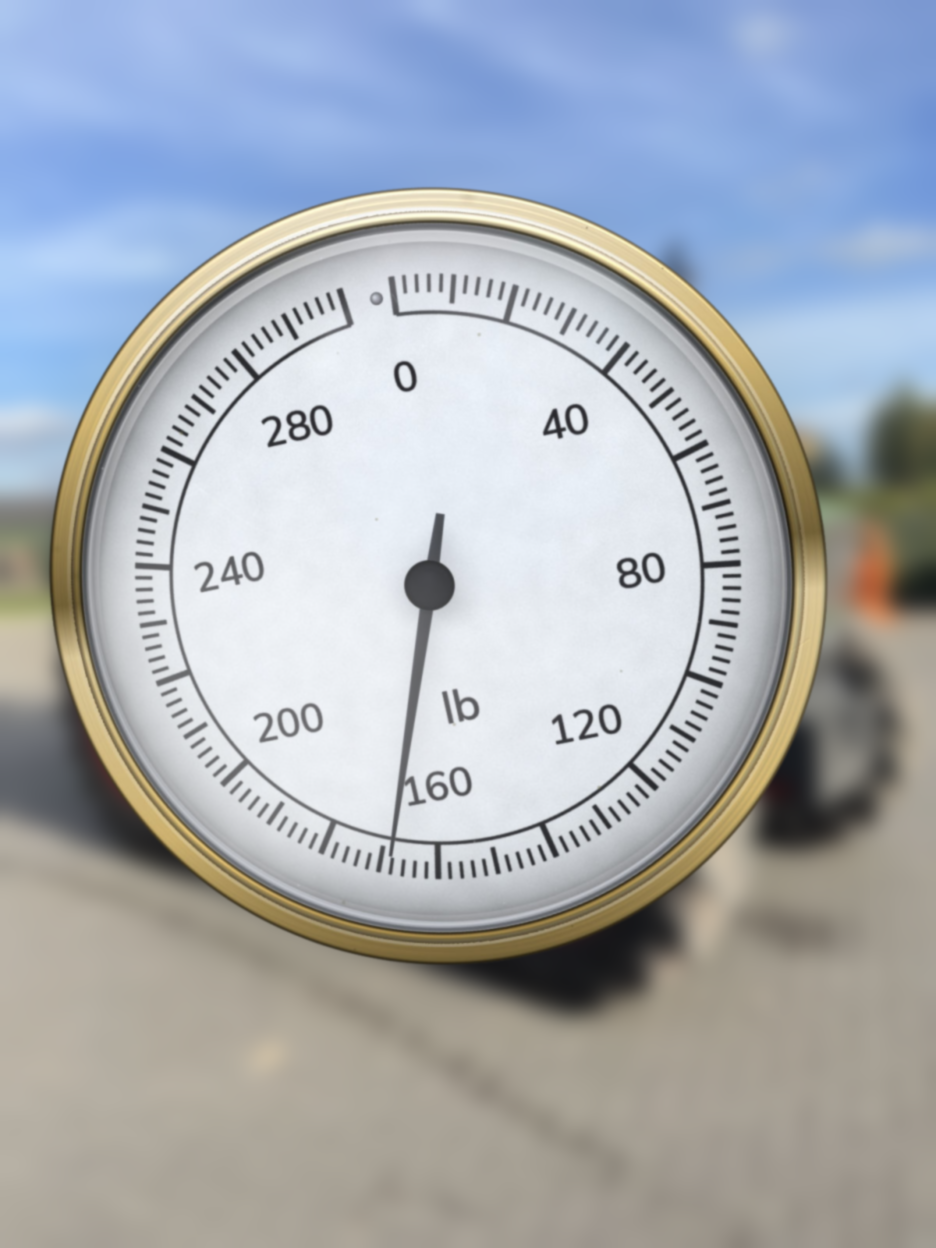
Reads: 168 lb
